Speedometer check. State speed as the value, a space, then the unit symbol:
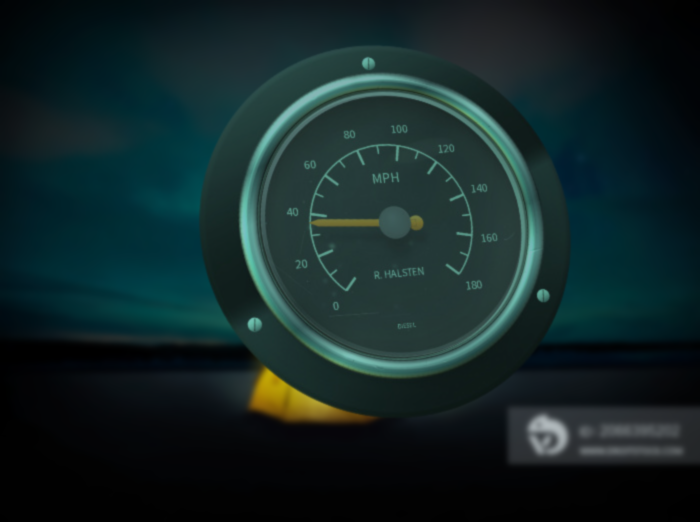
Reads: 35 mph
